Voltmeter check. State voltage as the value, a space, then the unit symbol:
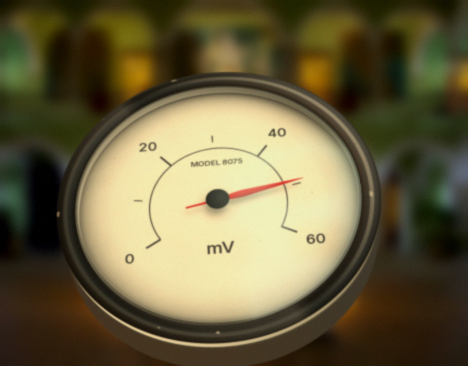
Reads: 50 mV
